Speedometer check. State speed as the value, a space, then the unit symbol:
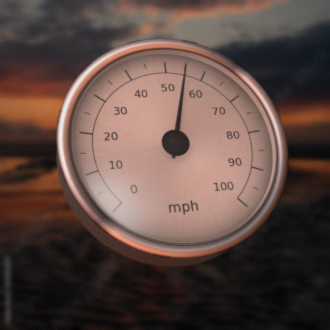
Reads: 55 mph
